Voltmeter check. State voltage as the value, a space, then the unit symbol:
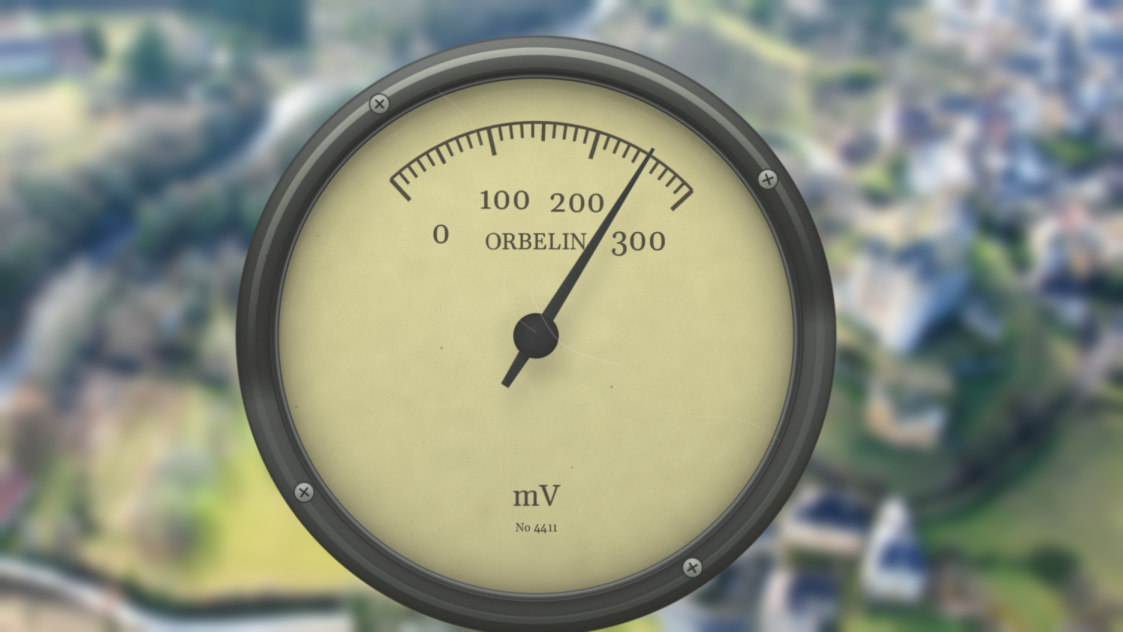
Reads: 250 mV
